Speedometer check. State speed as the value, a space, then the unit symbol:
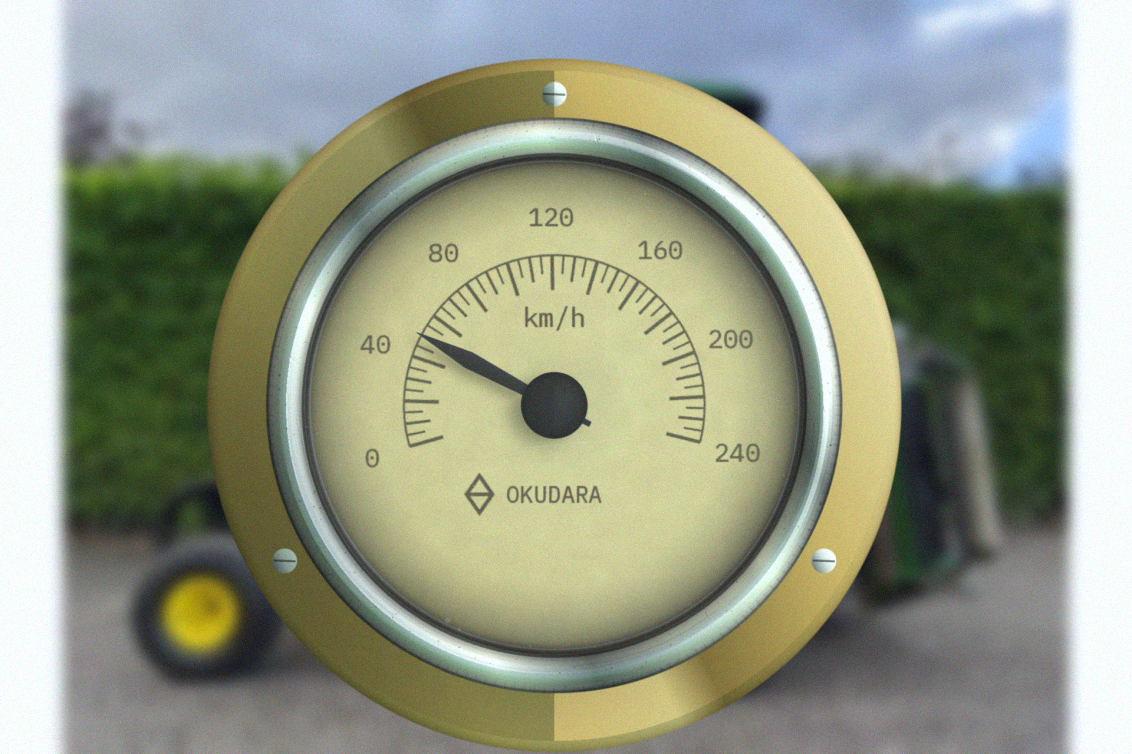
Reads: 50 km/h
